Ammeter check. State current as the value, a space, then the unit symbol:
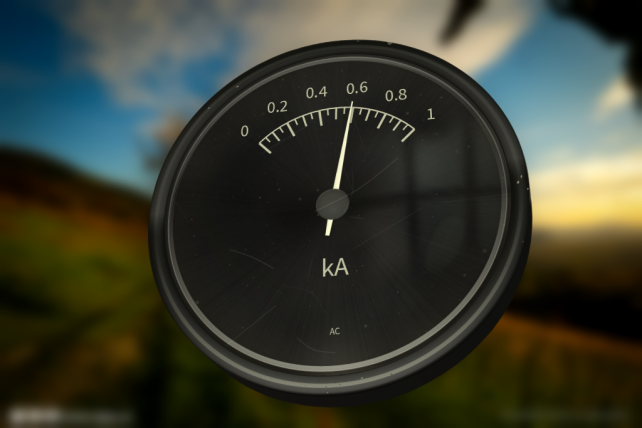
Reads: 0.6 kA
